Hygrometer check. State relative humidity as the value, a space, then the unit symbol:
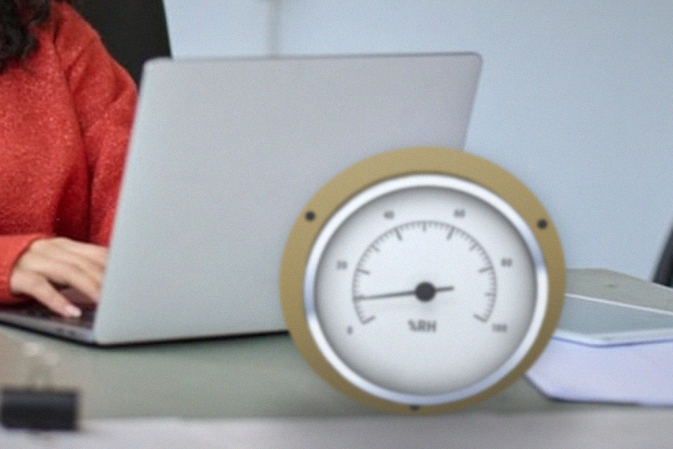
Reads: 10 %
